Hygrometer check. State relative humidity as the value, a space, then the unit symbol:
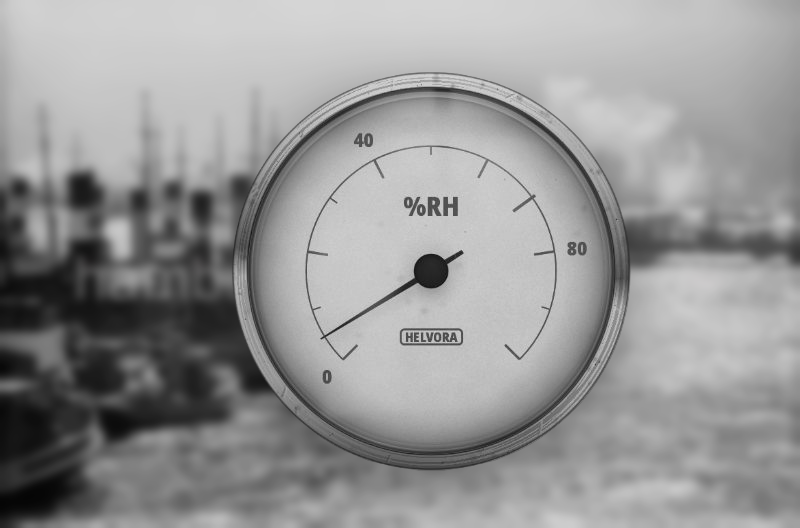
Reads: 5 %
